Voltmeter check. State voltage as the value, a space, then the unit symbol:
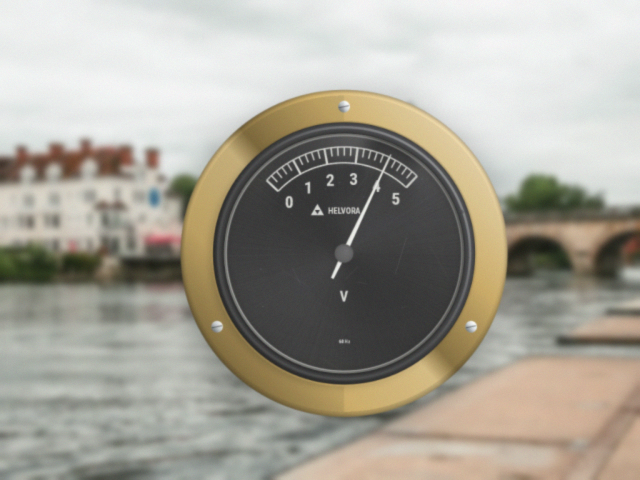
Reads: 4 V
